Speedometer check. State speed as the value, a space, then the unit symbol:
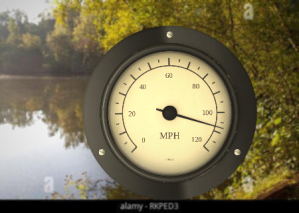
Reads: 107.5 mph
